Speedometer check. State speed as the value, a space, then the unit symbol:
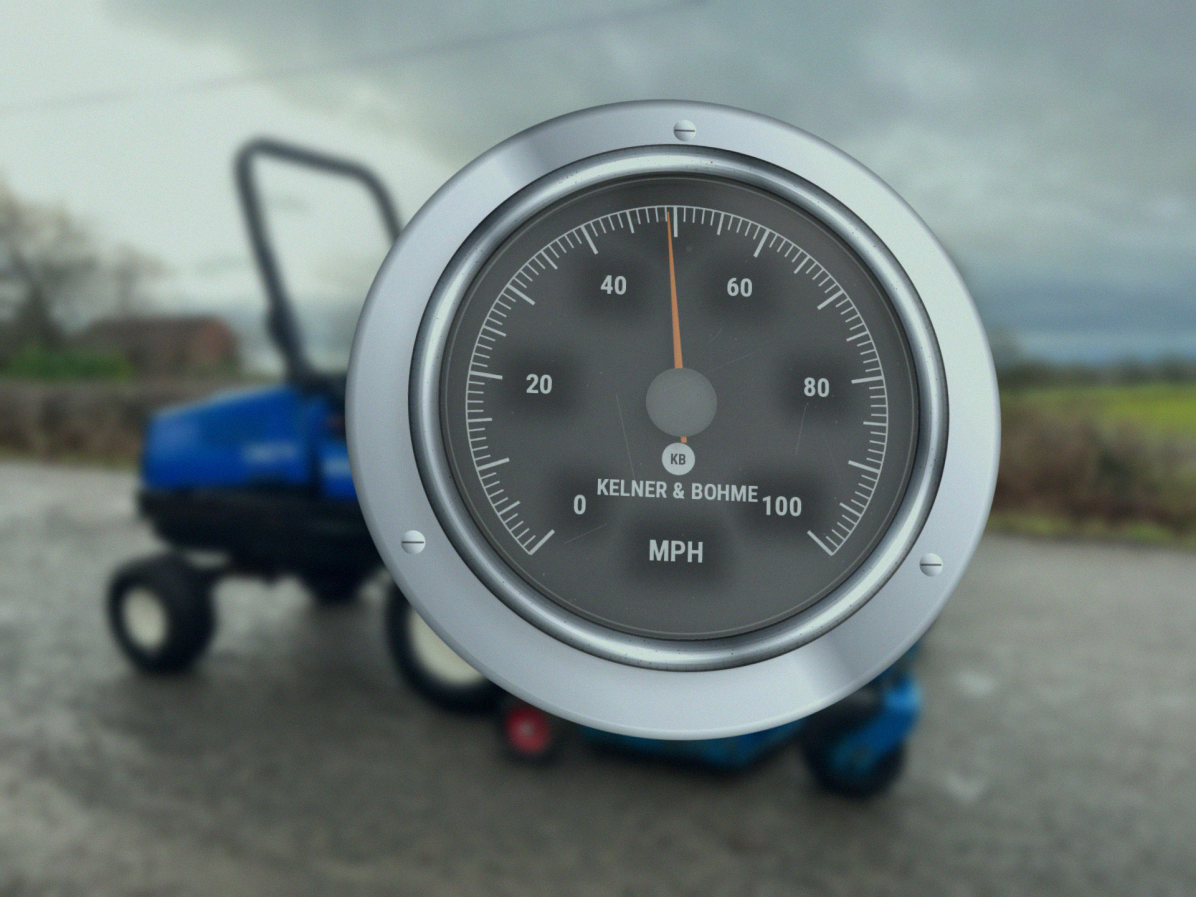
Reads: 49 mph
